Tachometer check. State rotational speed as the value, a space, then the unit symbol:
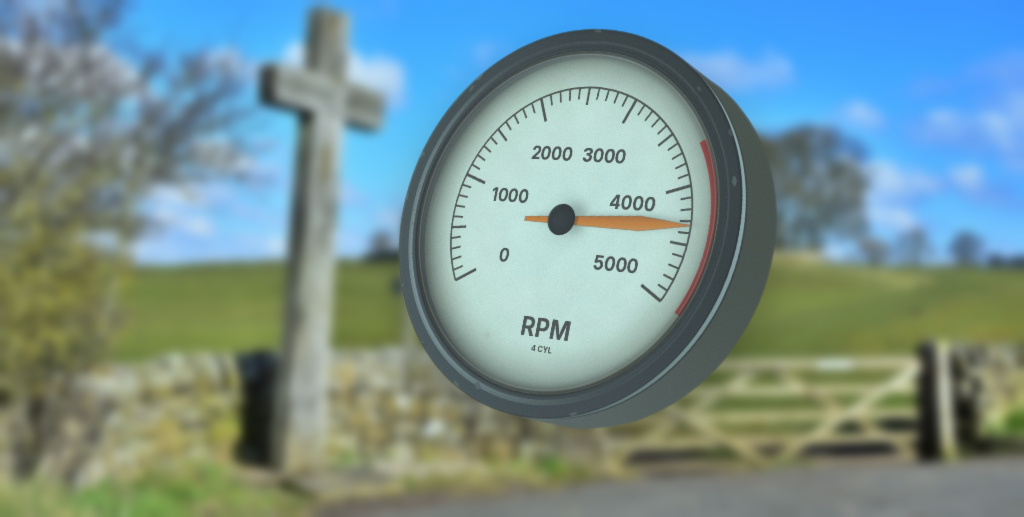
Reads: 4350 rpm
